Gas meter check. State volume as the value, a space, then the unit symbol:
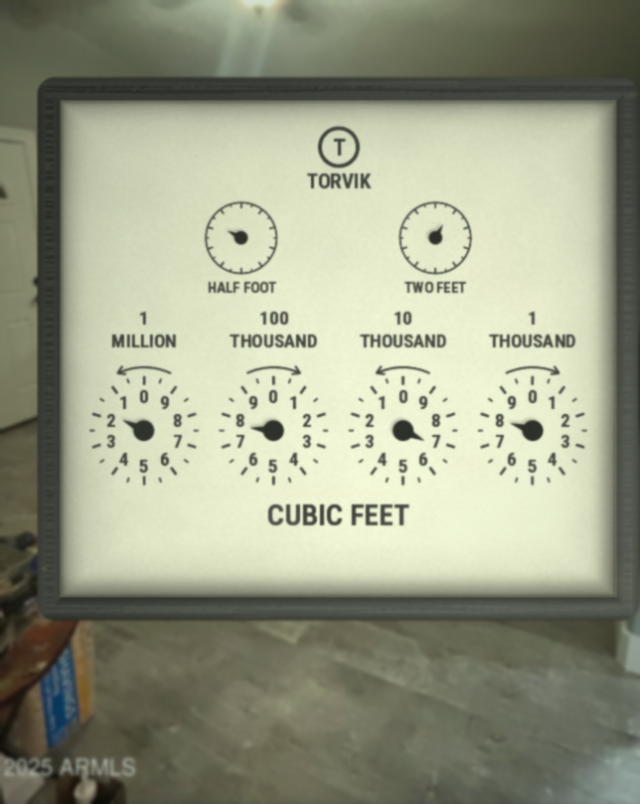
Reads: 176800 ft³
